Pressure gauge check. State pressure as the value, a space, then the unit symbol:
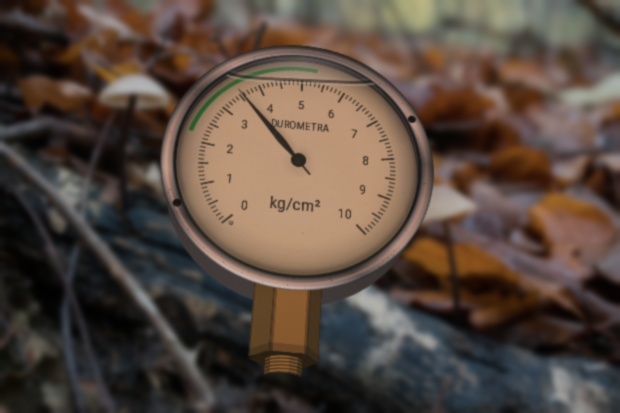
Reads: 3.5 kg/cm²
